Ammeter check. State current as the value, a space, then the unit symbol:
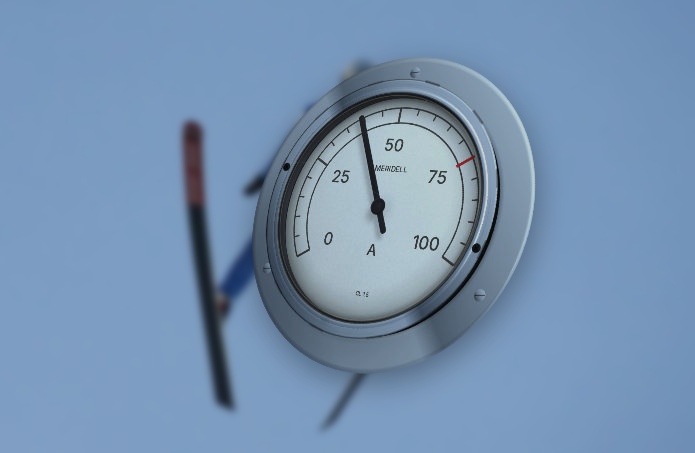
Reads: 40 A
